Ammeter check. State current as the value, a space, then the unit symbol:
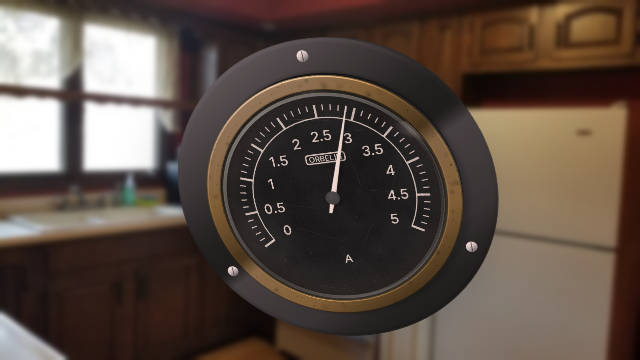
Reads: 2.9 A
